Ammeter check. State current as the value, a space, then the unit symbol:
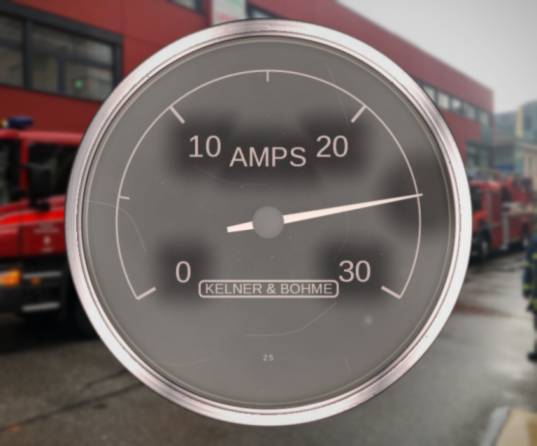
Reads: 25 A
